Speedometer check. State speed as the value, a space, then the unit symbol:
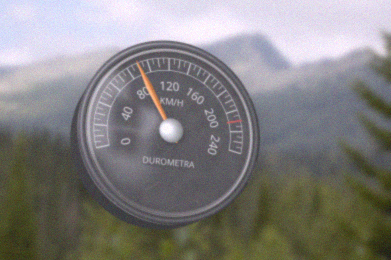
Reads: 90 km/h
